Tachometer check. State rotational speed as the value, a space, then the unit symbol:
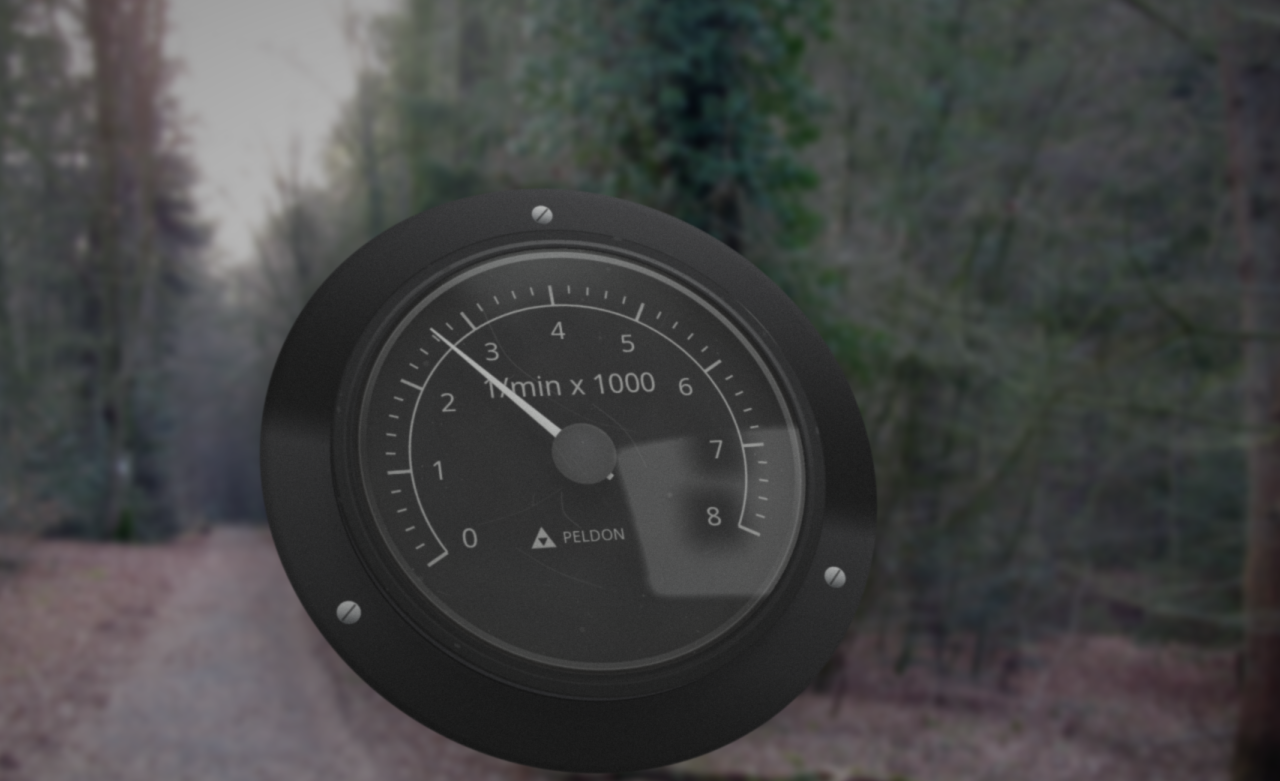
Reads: 2600 rpm
